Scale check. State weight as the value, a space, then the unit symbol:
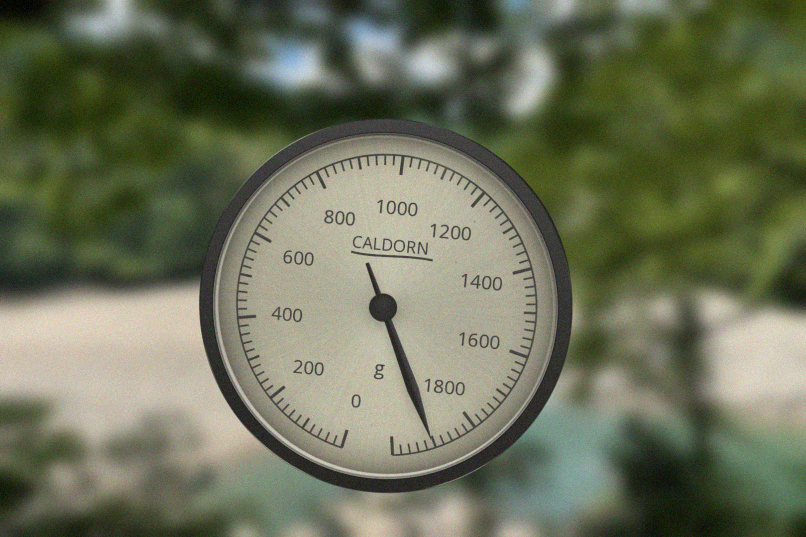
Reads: 1900 g
